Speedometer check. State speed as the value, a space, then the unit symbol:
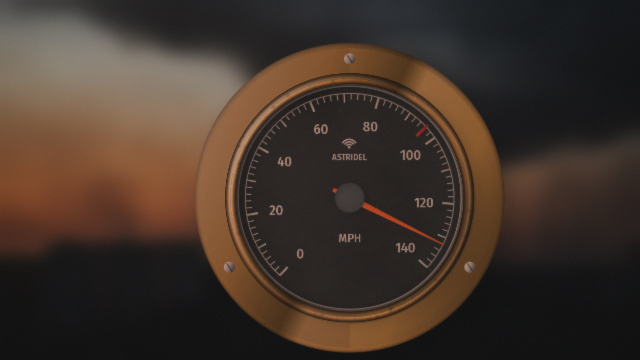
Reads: 132 mph
